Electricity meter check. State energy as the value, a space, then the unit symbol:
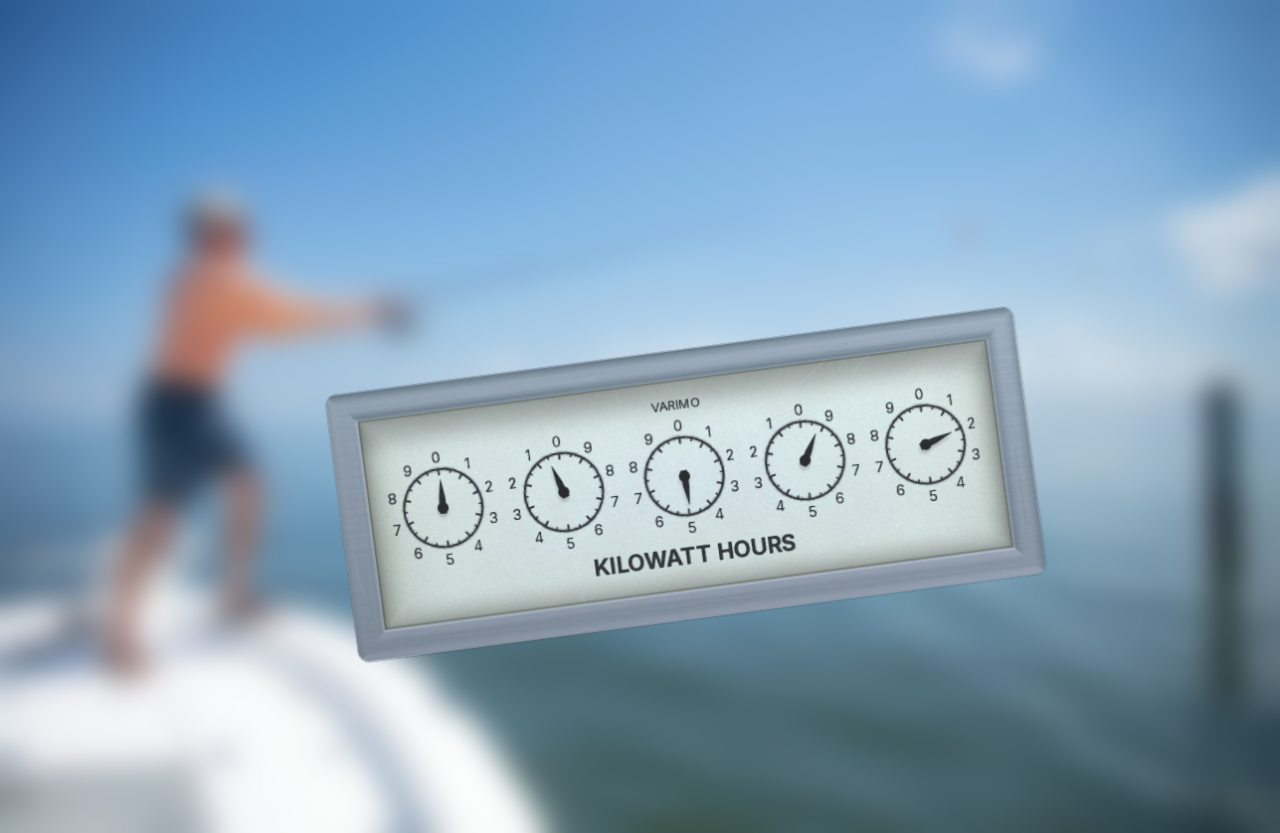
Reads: 492 kWh
